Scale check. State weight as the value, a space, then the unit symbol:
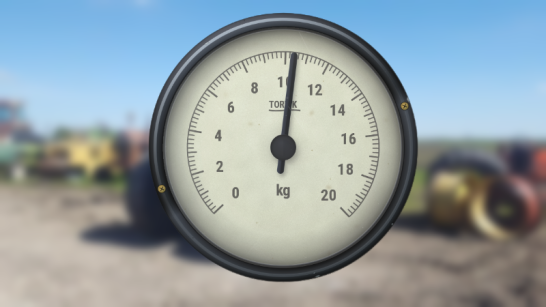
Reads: 10.4 kg
